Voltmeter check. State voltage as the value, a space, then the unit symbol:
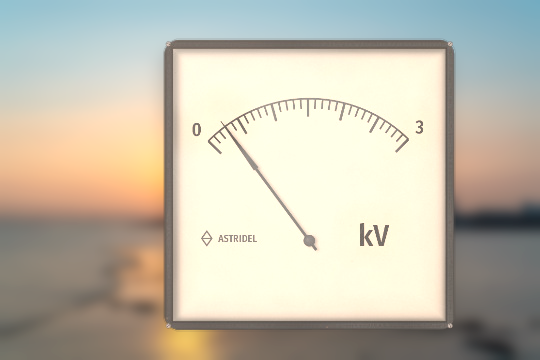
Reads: 0.3 kV
